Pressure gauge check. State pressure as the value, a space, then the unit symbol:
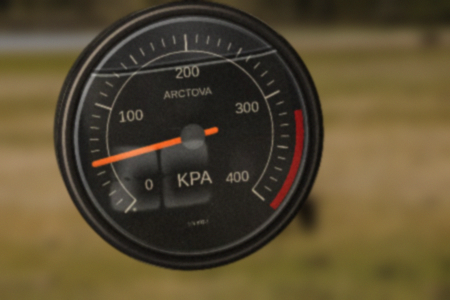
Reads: 50 kPa
